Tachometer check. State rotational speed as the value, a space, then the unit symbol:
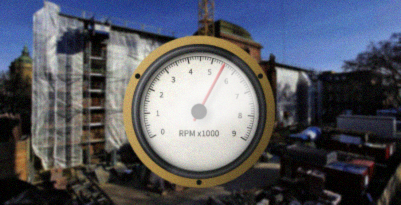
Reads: 5500 rpm
